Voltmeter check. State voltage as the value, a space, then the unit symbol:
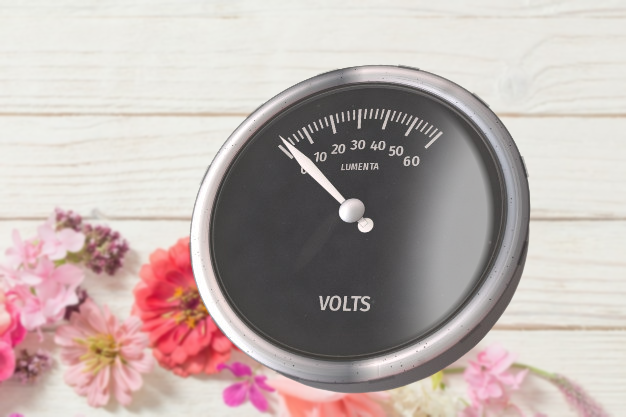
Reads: 2 V
